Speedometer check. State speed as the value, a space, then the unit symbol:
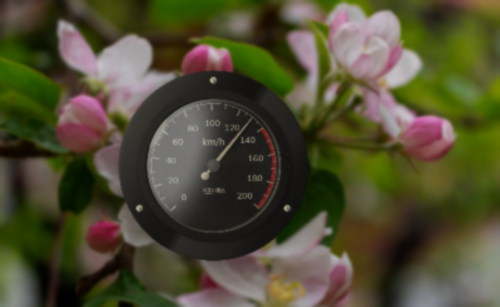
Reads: 130 km/h
